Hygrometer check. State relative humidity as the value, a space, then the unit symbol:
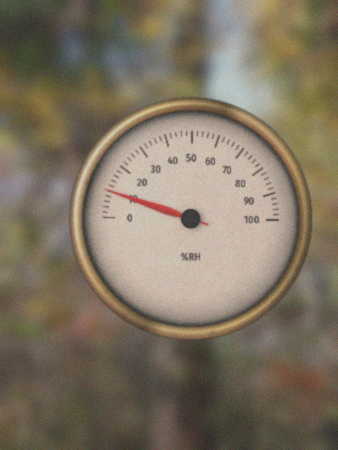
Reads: 10 %
